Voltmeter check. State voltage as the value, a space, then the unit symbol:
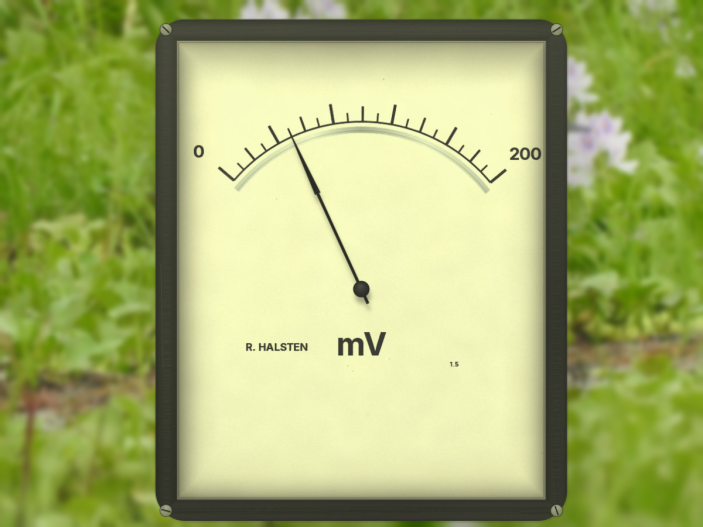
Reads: 50 mV
